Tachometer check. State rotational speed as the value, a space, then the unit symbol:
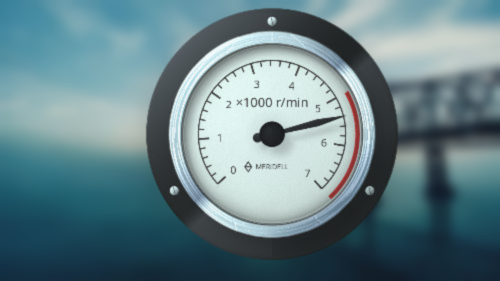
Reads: 5400 rpm
